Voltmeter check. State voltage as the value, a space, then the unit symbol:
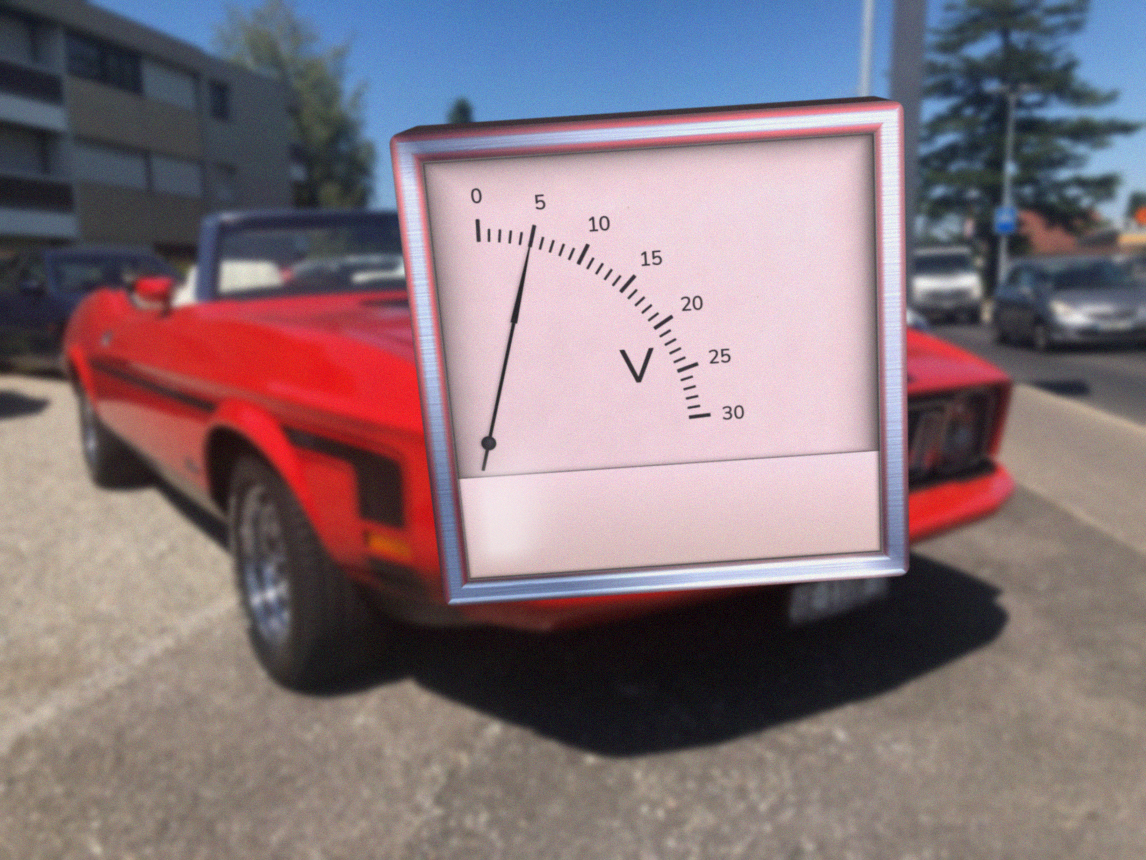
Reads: 5 V
